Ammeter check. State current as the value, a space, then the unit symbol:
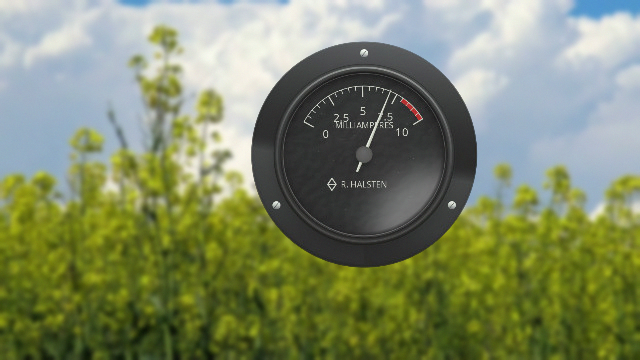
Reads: 7 mA
